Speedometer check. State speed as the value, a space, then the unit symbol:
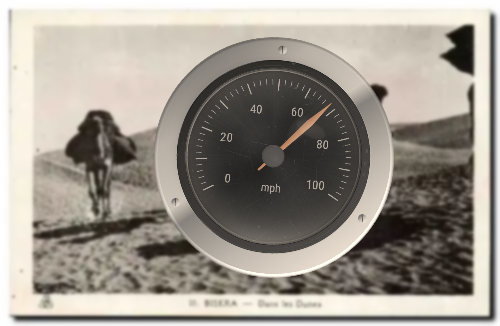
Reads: 68 mph
